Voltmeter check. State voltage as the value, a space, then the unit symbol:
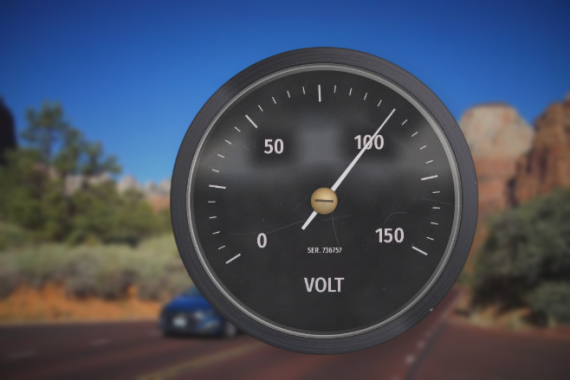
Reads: 100 V
